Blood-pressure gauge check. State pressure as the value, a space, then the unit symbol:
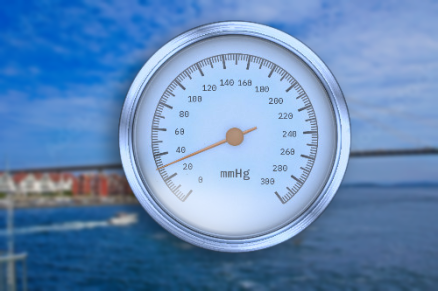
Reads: 30 mmHg
